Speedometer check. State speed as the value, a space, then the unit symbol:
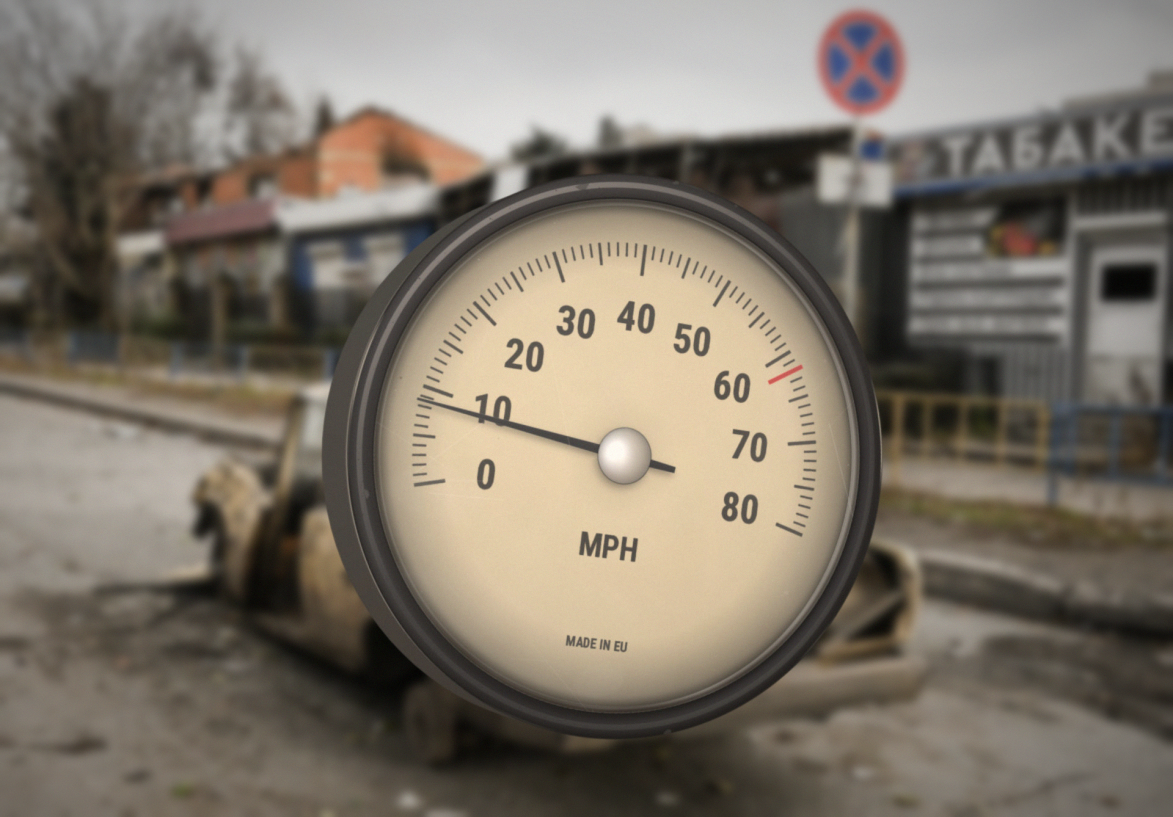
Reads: 8.5 mph
